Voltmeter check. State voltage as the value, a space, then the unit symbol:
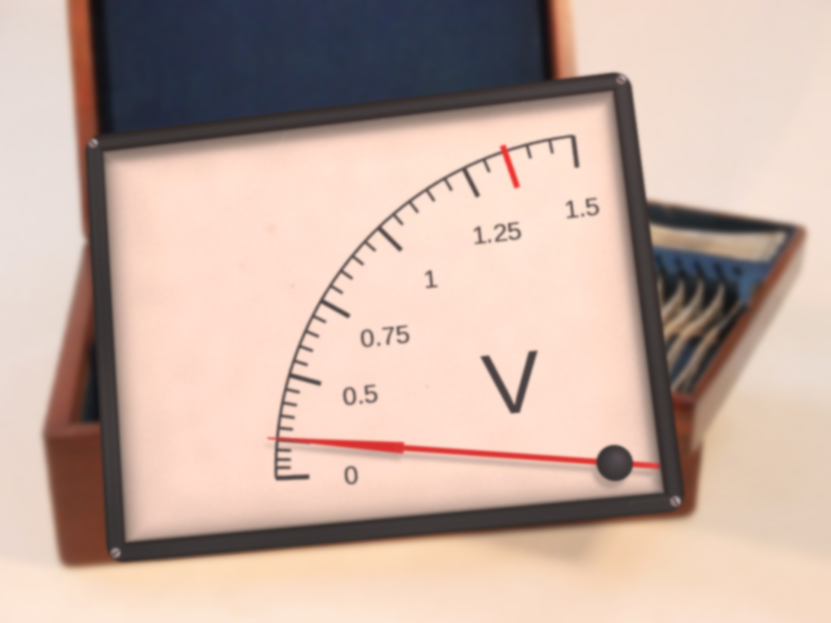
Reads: 0.25 V
